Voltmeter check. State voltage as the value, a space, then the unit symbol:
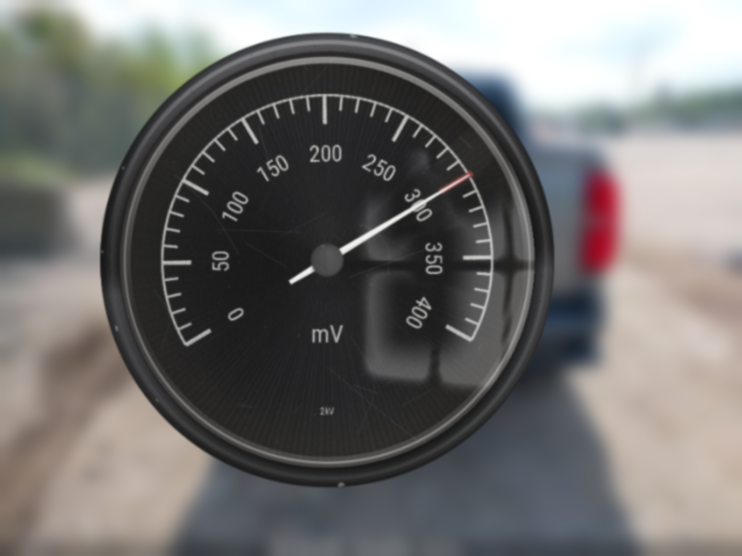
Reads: 300 mV
